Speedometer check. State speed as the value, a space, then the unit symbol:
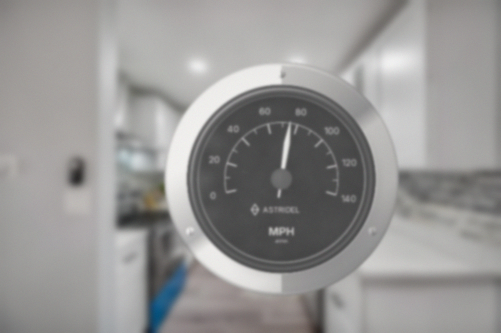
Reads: 75 mph
